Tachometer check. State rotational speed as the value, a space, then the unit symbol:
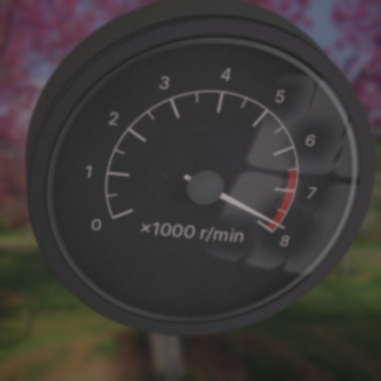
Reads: 7750 rpm
